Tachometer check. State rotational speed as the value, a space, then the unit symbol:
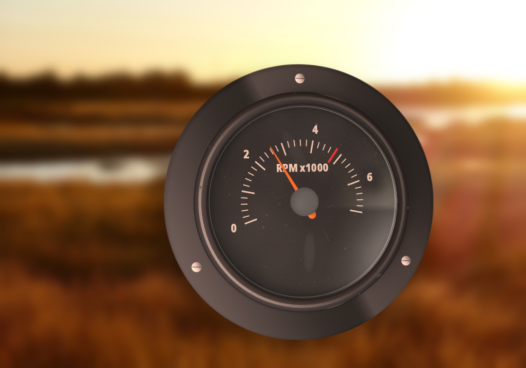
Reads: 2600 rpm
